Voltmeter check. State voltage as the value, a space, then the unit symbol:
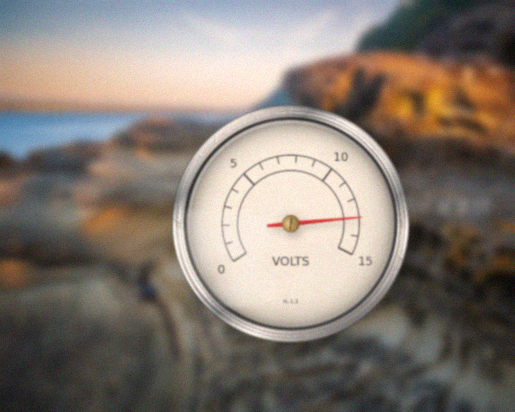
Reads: 13 V
